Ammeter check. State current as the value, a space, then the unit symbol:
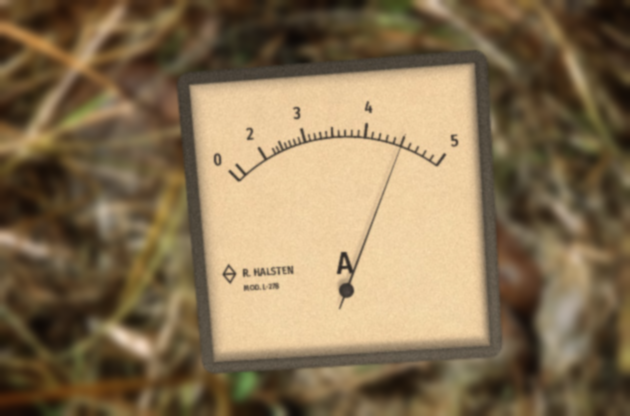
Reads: 4.5 A
